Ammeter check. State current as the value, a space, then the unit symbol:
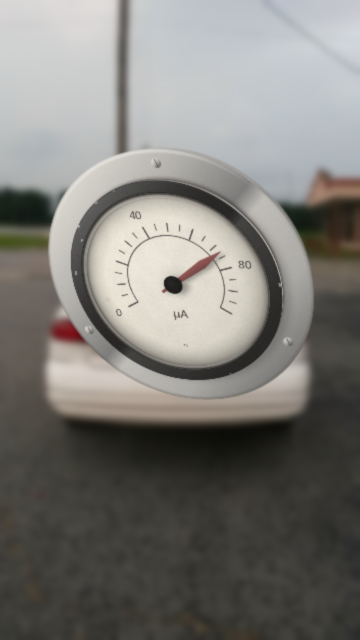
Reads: 72.5 µA
